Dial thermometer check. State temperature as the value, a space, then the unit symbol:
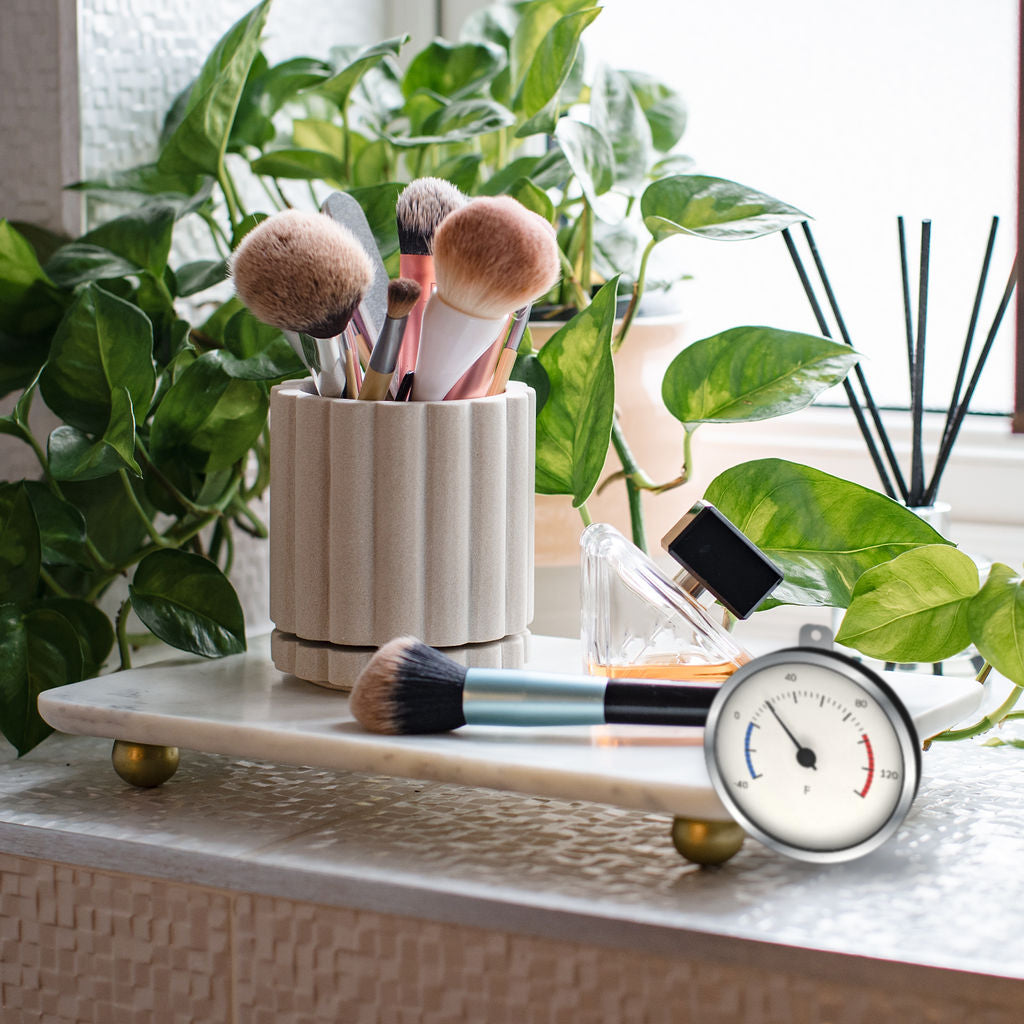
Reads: 20 °F
